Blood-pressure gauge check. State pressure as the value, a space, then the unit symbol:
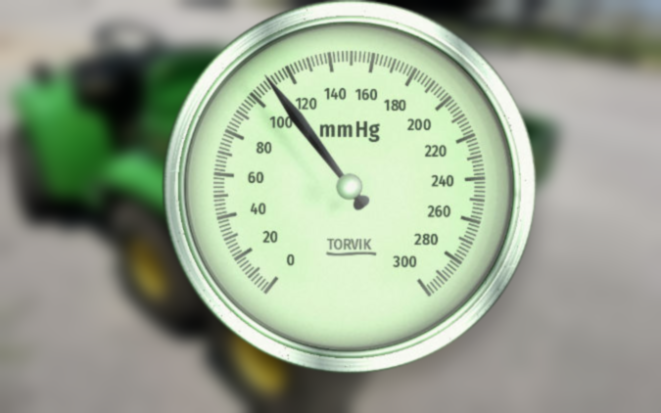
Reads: 110 mmHg
